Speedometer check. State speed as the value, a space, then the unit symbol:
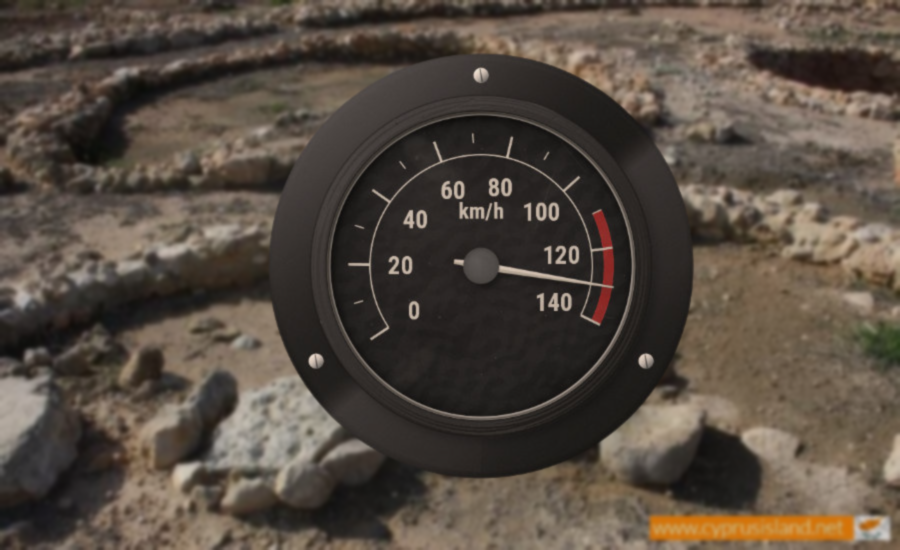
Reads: 130 km/h
